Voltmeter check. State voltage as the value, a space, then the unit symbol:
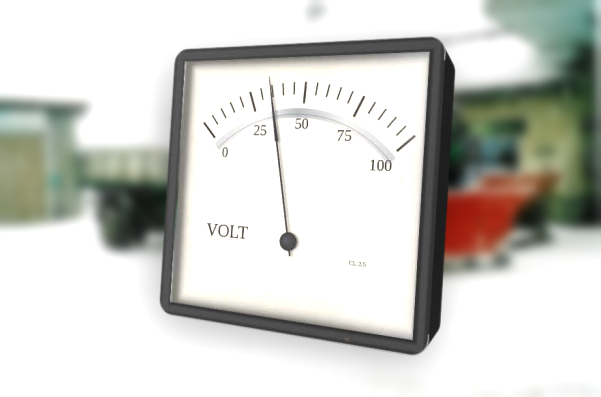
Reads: 35 V
